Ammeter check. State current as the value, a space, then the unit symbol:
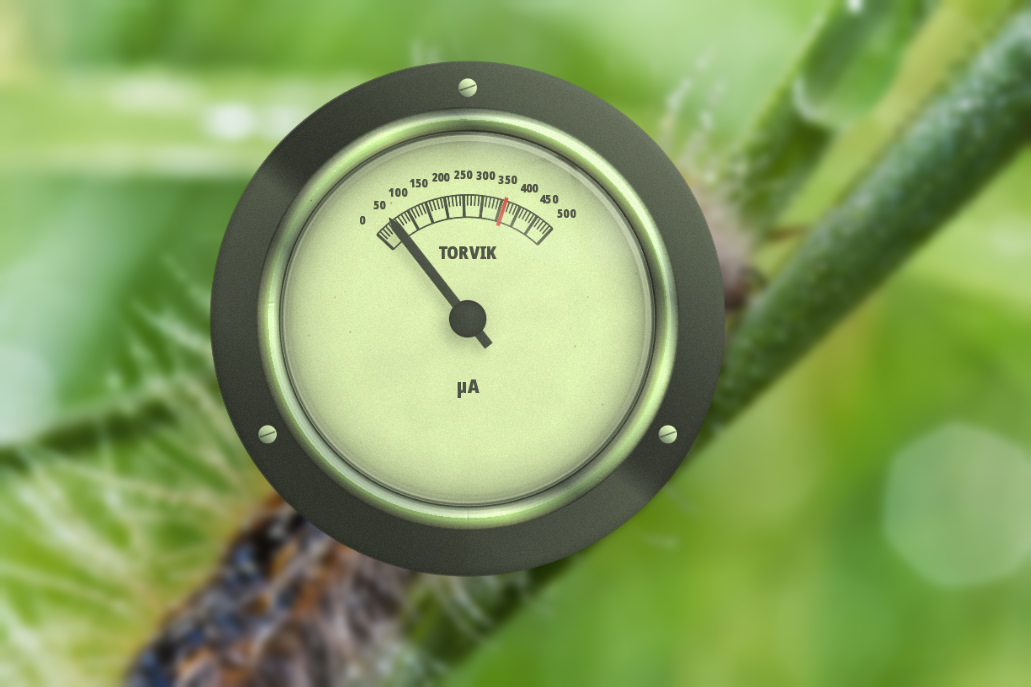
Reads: 50 µA
